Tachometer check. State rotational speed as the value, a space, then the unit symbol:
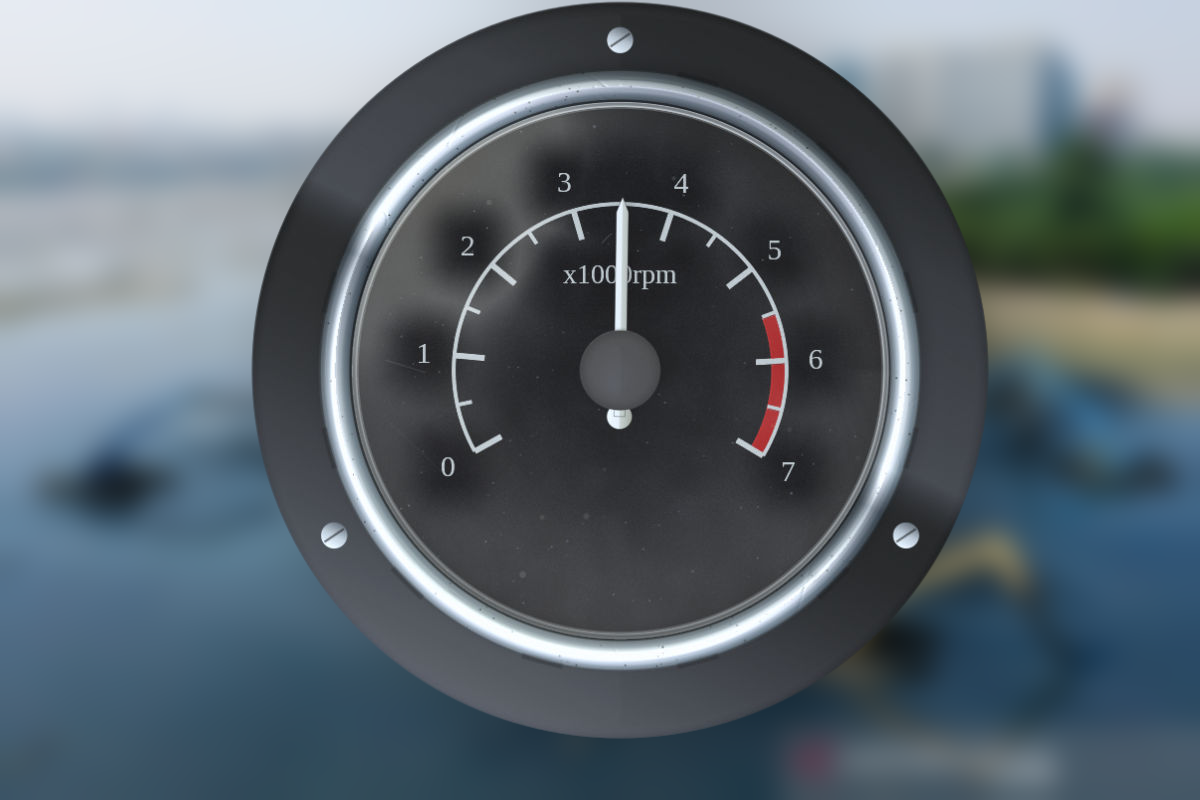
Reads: 3500 rpm
